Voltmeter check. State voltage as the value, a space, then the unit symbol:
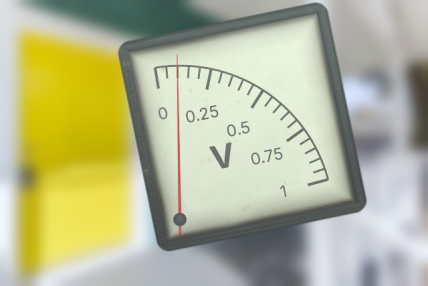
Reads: 0.1 V
